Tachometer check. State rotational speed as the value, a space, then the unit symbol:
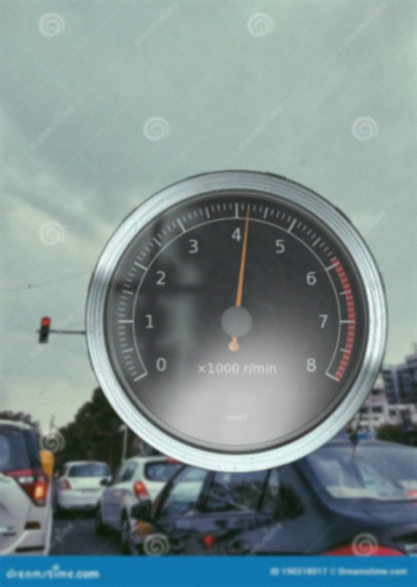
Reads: 4200 rpm
